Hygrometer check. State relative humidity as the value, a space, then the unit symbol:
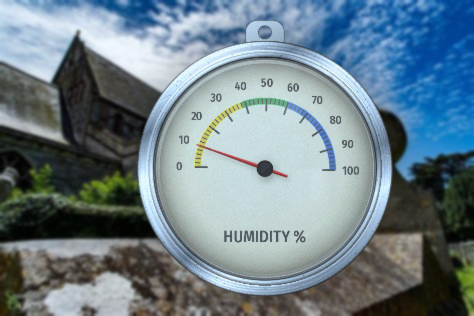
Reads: 10 %
